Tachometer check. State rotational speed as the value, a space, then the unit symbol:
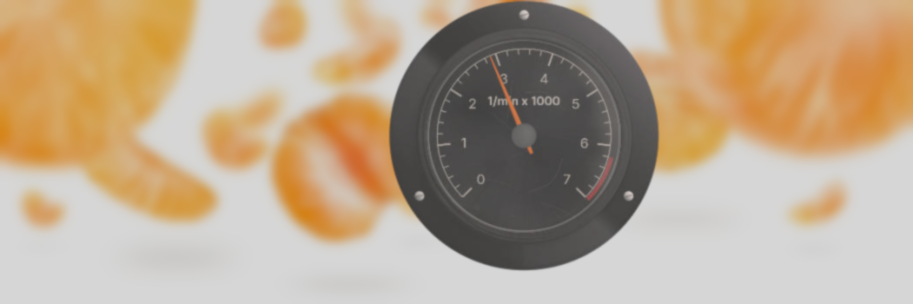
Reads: 2900 rpm
